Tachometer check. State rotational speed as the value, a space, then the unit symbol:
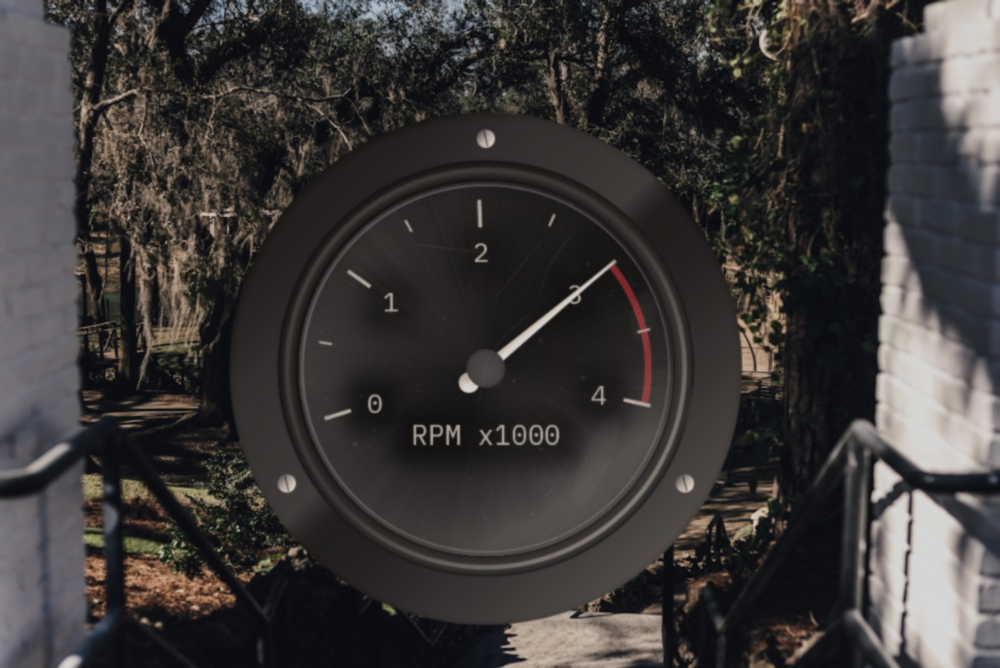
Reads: 3000 rpm
